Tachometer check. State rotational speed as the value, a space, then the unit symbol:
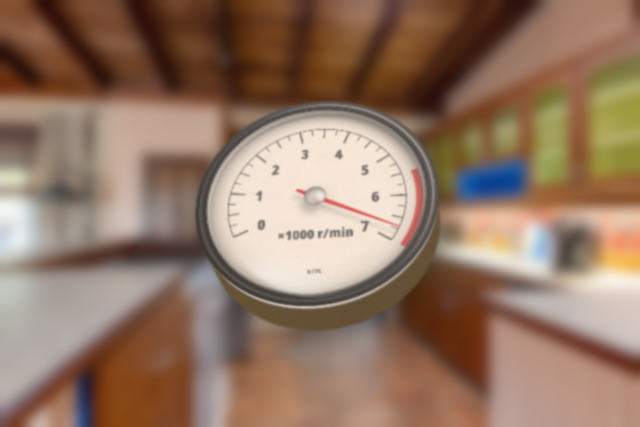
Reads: 6750 rpm
